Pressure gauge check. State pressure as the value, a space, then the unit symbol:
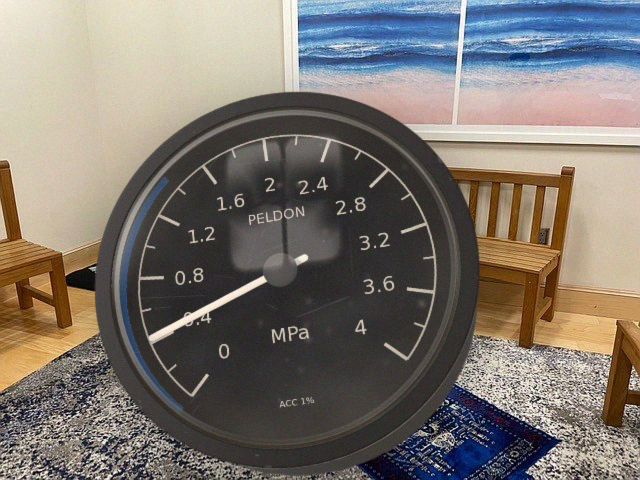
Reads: 0.4 MPa
